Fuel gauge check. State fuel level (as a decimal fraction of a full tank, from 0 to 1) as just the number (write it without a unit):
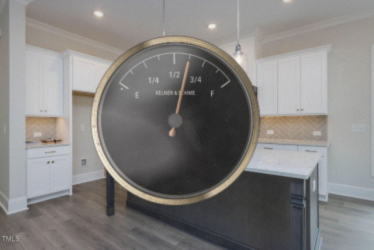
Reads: 0.625
